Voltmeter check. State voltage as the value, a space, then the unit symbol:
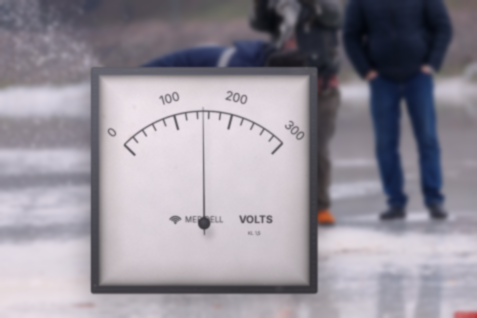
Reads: 150 V
